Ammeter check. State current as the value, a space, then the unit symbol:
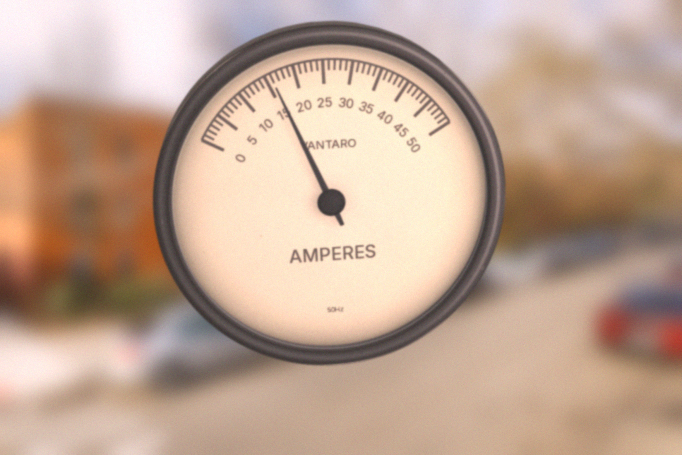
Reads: 16 A
